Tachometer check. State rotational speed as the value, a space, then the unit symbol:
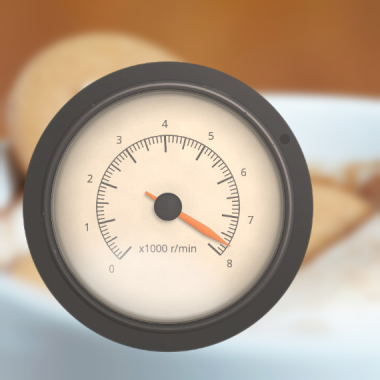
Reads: 7700 rpm
